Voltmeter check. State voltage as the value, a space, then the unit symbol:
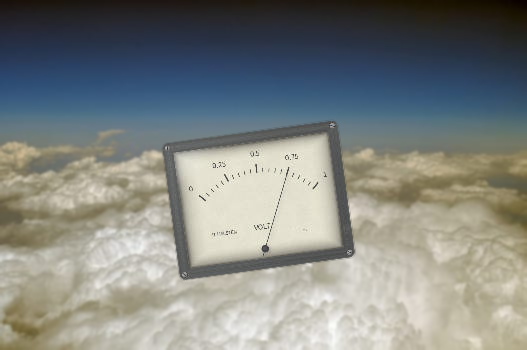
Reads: 0.75 V
